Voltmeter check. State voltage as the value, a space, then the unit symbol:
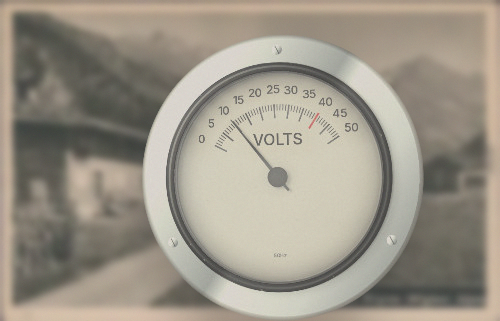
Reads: 10 V
